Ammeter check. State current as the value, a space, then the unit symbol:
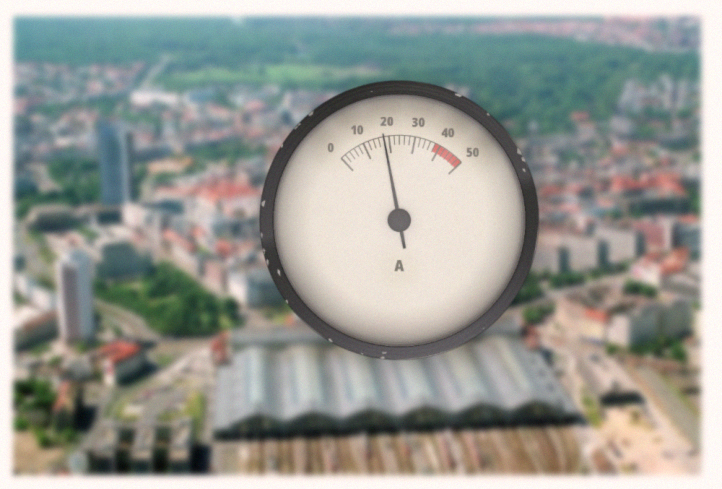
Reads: 18 A
